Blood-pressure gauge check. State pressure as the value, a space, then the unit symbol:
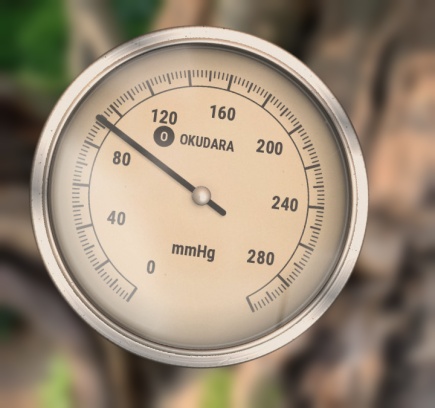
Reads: 92 mmHg
